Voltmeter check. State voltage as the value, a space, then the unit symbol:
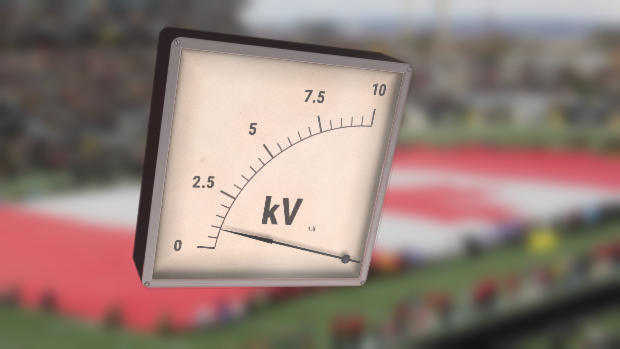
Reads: 1 kV
